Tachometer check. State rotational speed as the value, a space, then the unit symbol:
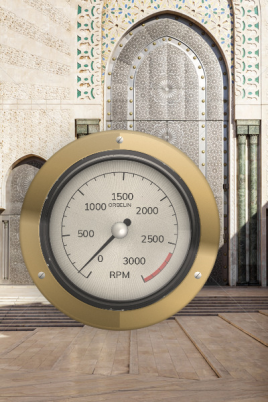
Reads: 100 rpm
